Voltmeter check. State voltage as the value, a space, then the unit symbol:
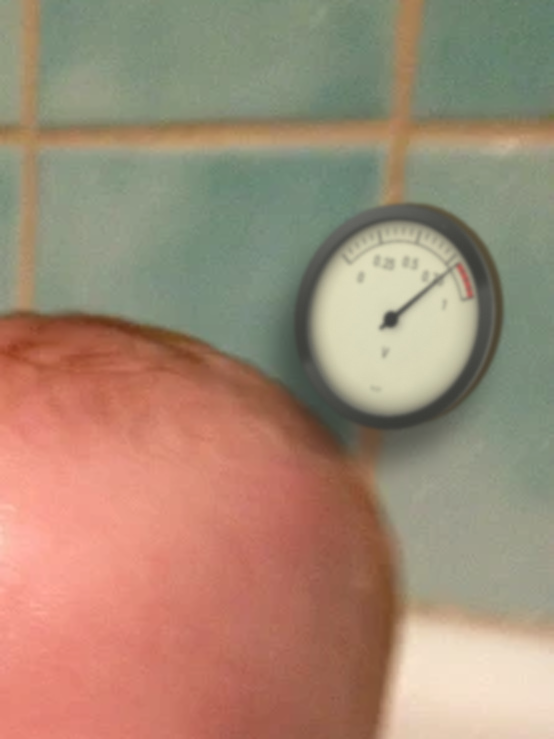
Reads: 0.8 V
